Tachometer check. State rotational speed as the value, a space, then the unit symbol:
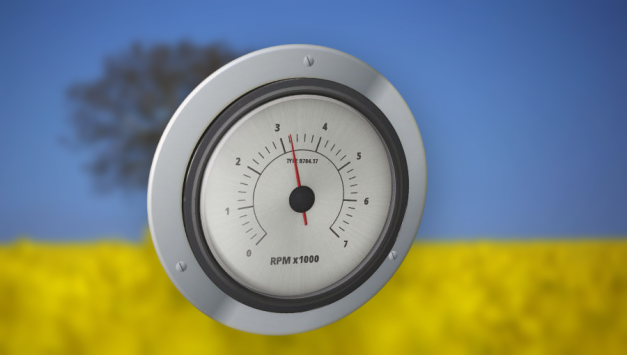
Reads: 3200 rpm
